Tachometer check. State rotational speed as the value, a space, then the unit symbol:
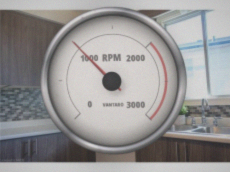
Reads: 1000 rpm
